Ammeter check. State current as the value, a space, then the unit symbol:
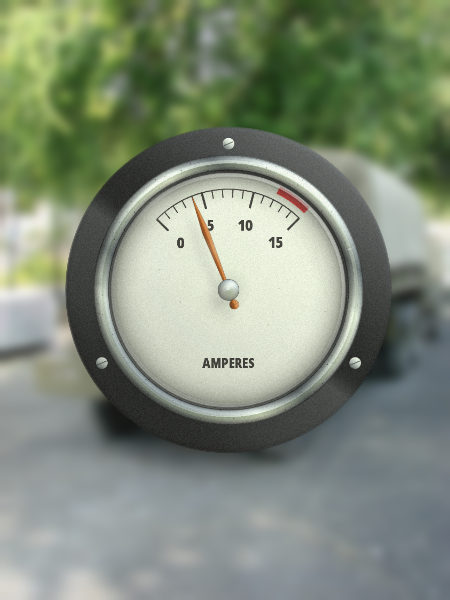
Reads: 4 A
